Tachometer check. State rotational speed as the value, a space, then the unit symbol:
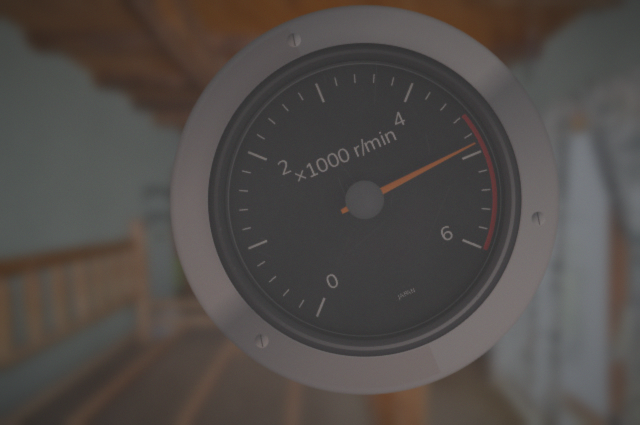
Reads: 4900 rpm
